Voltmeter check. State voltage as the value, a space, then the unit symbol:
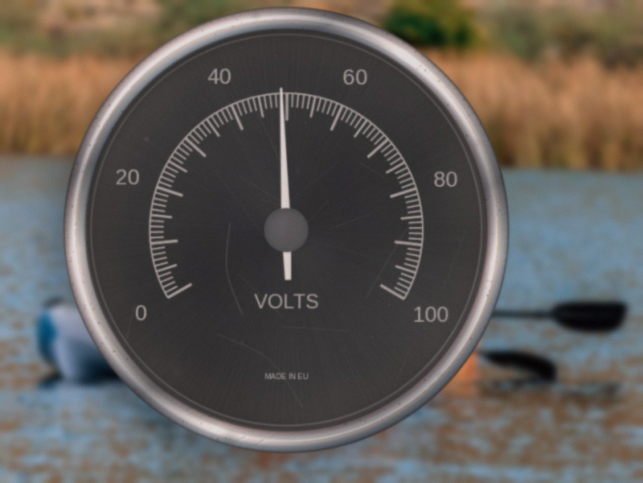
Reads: 49 V
